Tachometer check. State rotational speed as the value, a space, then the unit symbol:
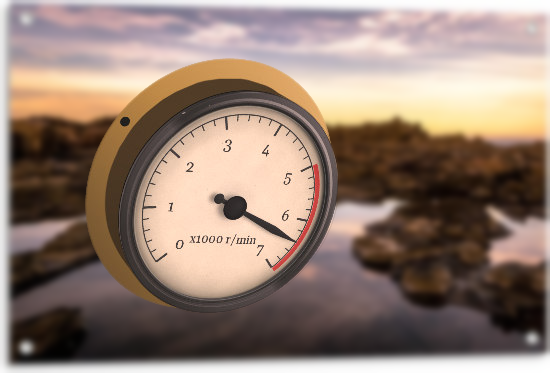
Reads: 6400 rpm
